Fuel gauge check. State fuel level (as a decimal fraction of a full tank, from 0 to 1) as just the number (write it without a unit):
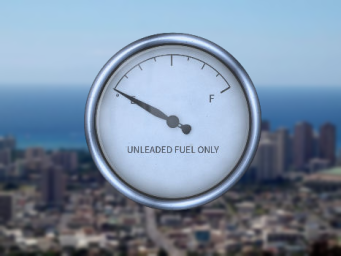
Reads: 0
